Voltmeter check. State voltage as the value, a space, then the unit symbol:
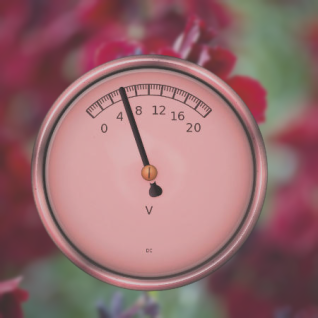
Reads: 6 V
